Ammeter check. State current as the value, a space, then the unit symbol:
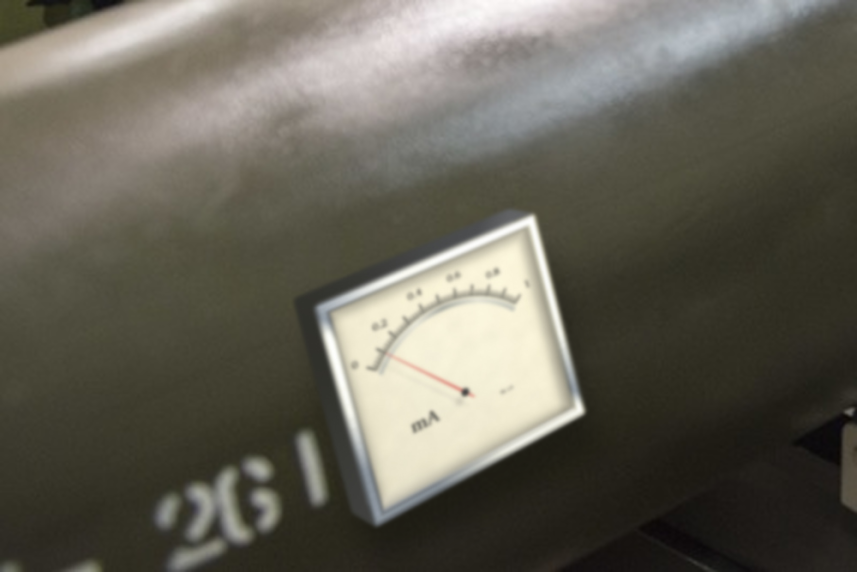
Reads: 0.1 mA
